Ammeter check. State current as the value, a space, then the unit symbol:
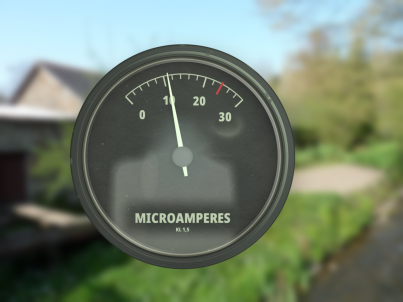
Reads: 11 µA
